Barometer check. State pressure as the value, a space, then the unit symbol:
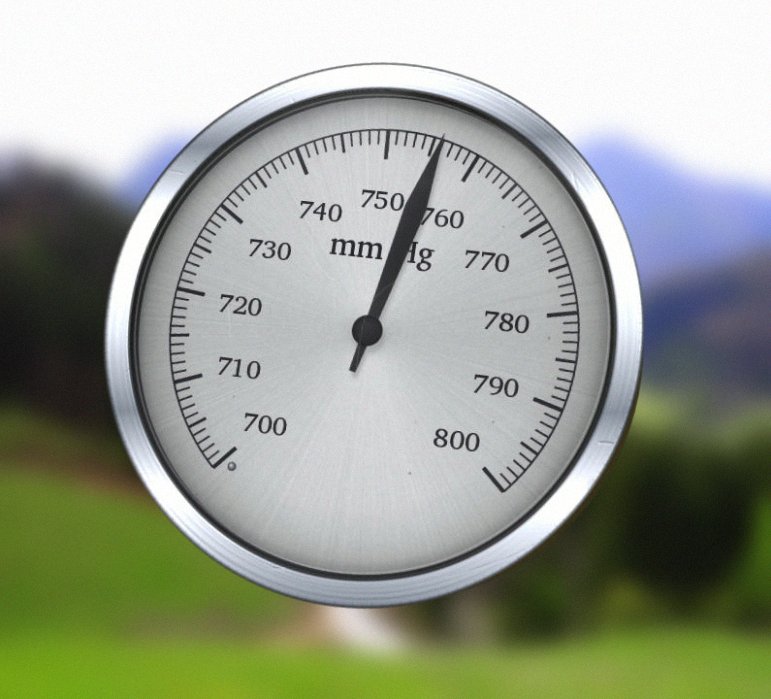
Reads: 756 mmHg
